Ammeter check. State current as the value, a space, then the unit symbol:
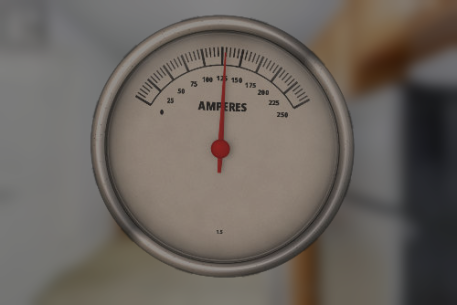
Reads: 130 A
